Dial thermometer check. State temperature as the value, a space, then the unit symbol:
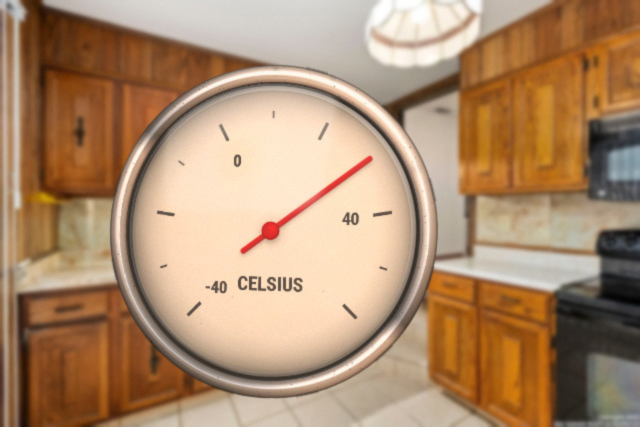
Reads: 30 °C
